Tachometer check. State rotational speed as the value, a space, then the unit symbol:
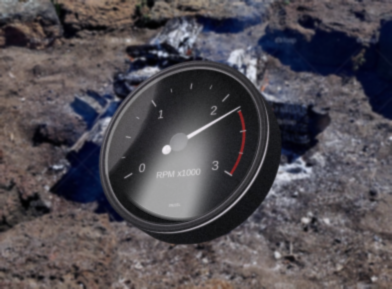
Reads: 2250 rpm
